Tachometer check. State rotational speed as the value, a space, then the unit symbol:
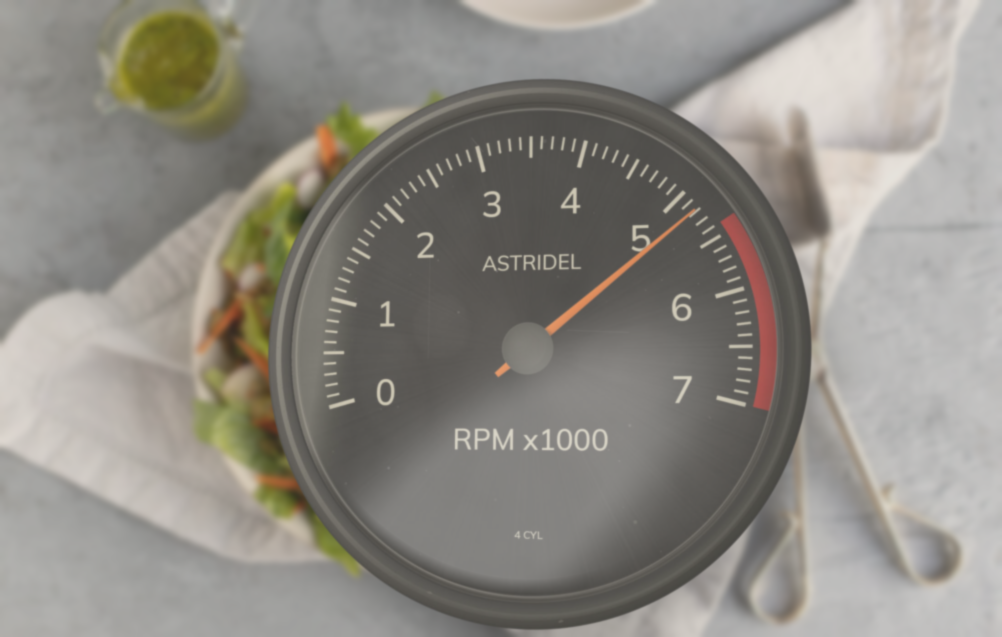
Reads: 5200 rpm
